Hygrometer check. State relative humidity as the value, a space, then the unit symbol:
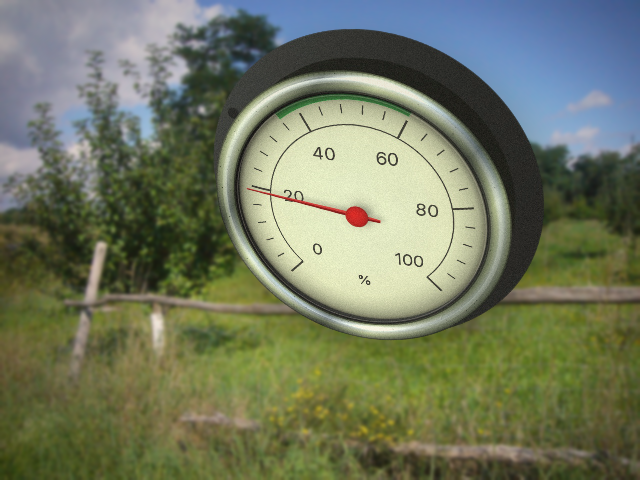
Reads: 20 %
